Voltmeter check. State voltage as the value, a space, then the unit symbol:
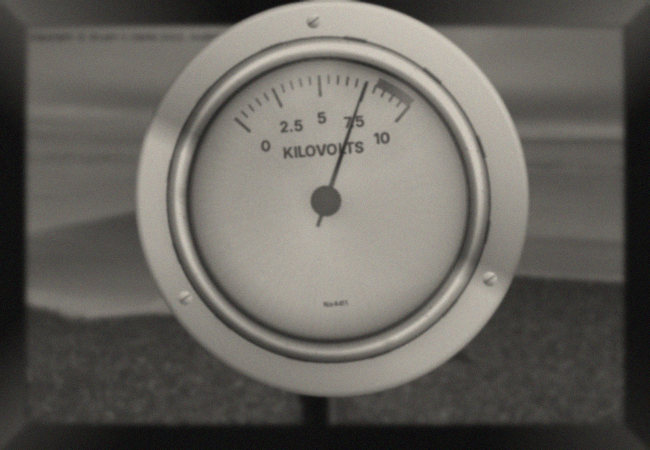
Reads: 7.5 kV
